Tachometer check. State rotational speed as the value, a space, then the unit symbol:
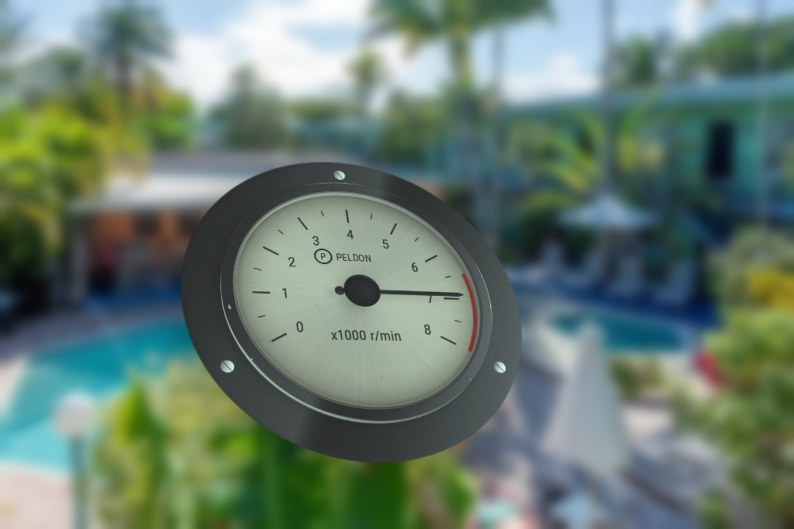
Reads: 7000 rpm
